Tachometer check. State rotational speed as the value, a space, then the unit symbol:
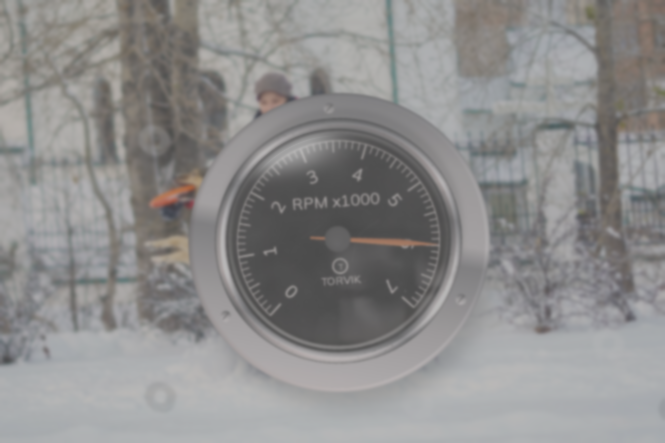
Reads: 6000 rpm
